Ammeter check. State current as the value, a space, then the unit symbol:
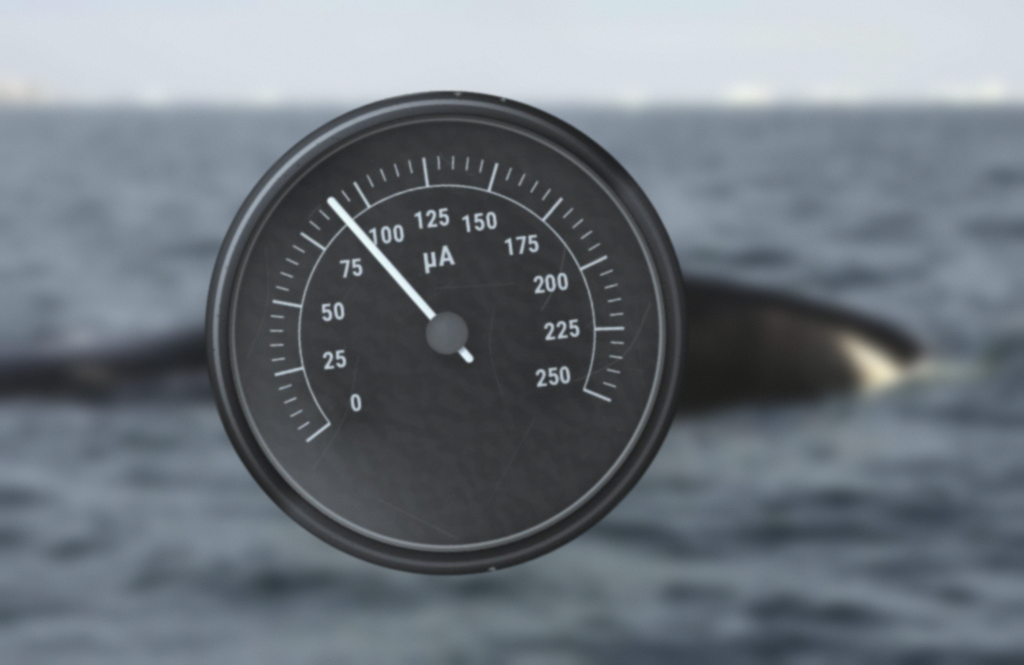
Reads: 90 µA
